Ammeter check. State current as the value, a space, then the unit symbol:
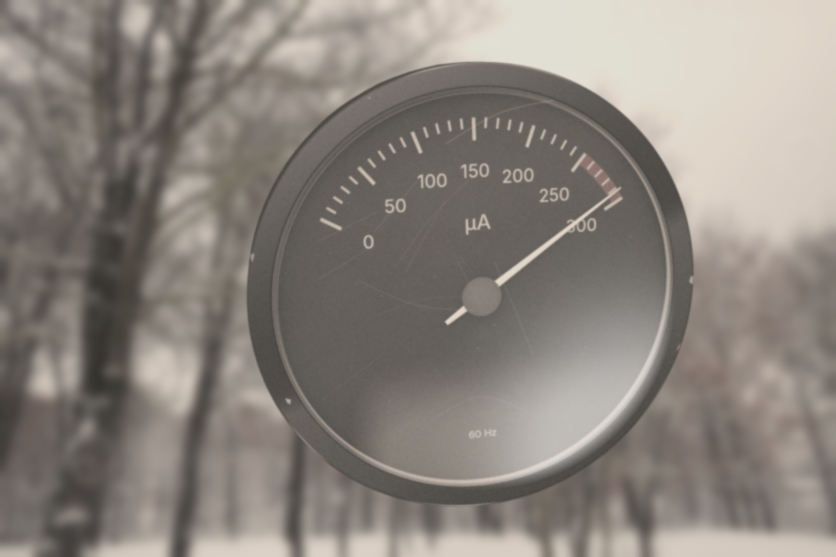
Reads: 290 µA
